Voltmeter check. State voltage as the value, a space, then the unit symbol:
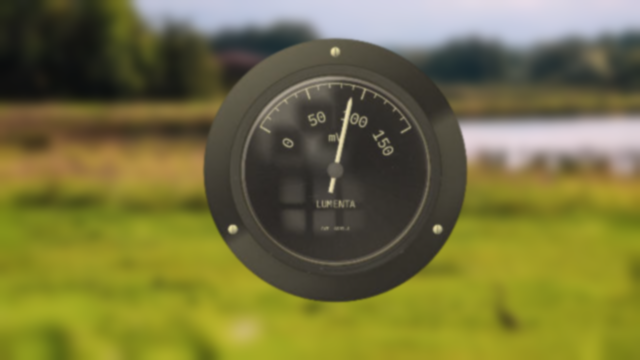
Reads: 90 mV
